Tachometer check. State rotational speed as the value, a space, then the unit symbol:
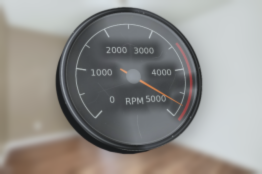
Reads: 4750 rpm
